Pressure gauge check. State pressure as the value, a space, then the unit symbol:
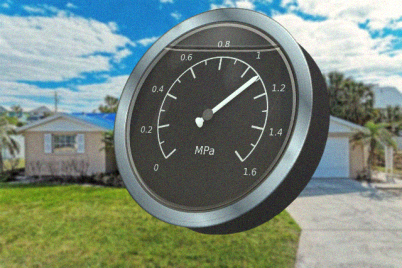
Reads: 1.1 MPa
